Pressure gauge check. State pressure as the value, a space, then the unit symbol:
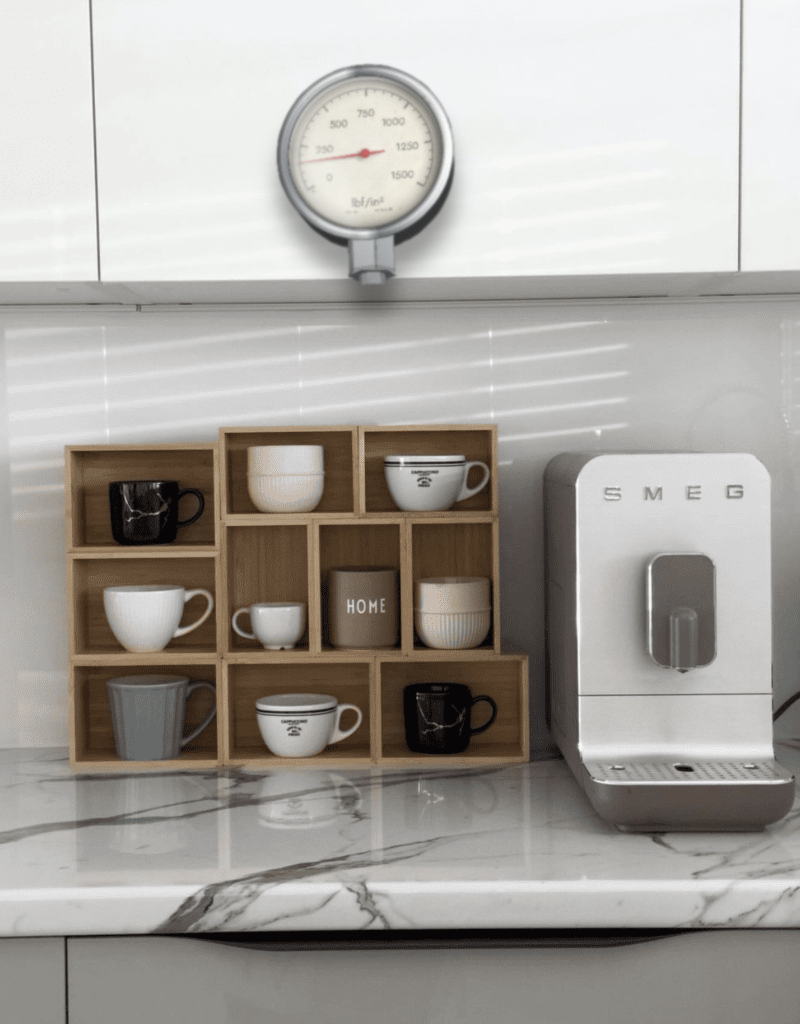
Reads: 150 psi
